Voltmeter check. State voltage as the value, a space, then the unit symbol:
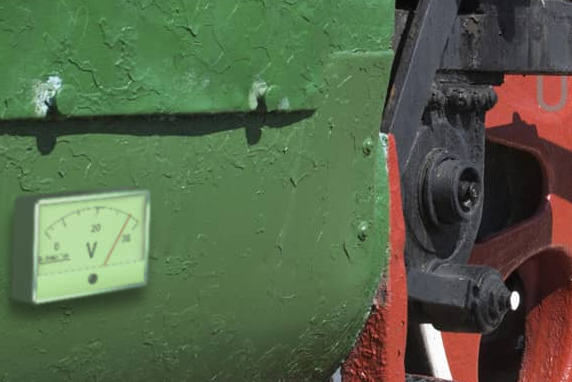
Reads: 27.5 V
